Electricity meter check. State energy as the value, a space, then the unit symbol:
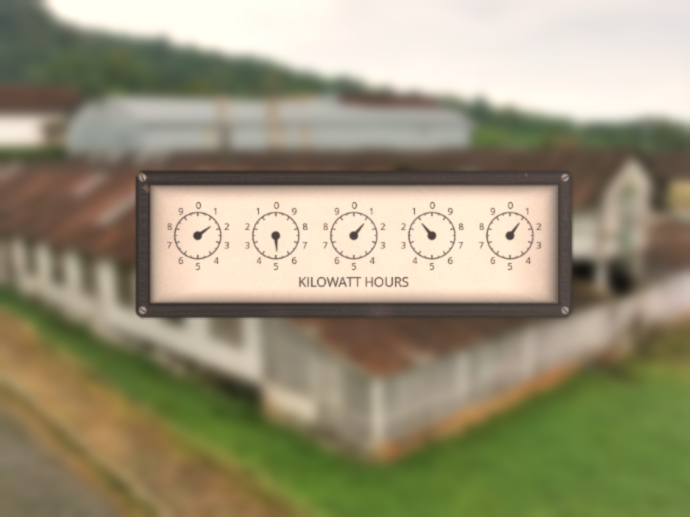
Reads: 15111 kWh
